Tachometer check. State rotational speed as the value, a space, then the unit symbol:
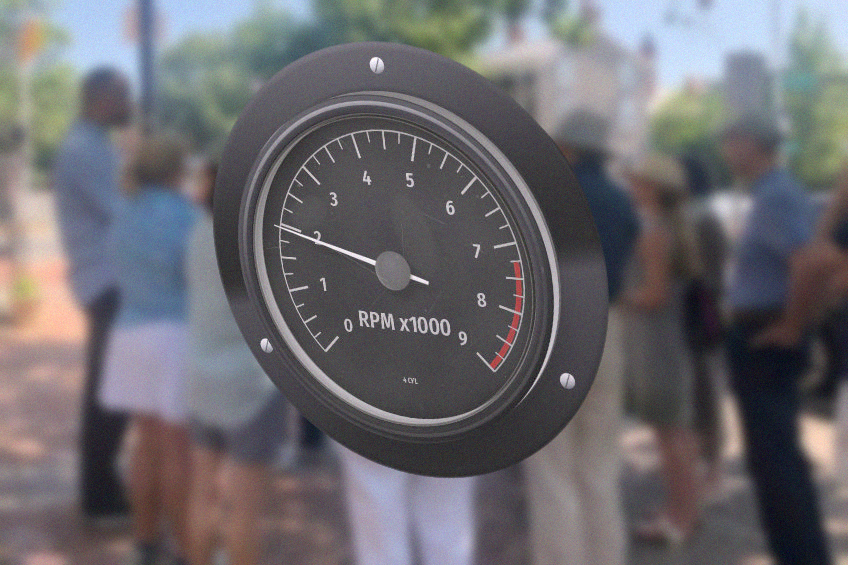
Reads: 2000 rpm
